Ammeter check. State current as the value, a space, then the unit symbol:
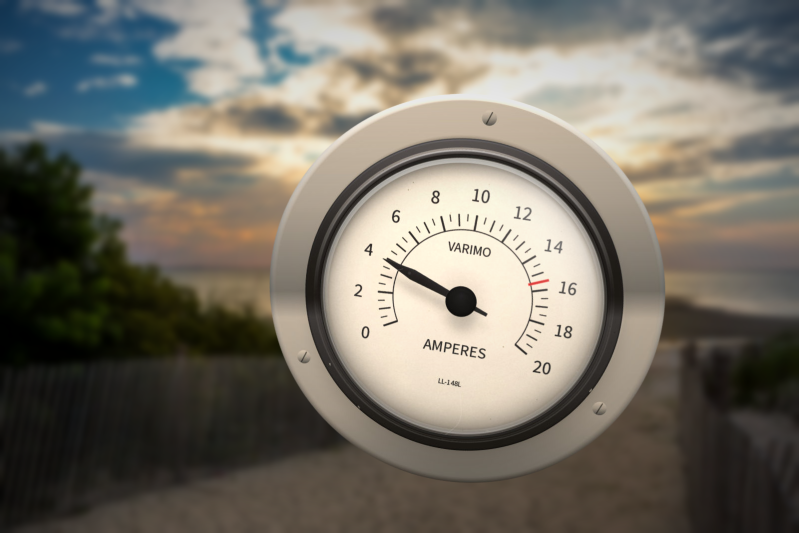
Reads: 4 A
